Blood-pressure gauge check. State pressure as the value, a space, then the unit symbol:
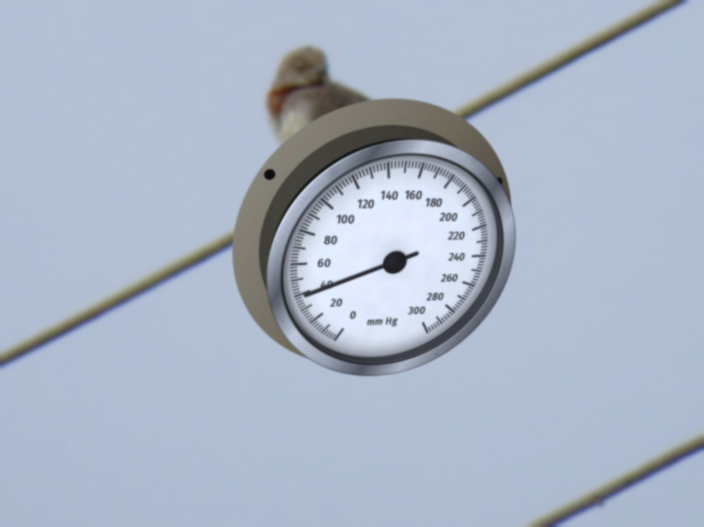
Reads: 40 mmHg
